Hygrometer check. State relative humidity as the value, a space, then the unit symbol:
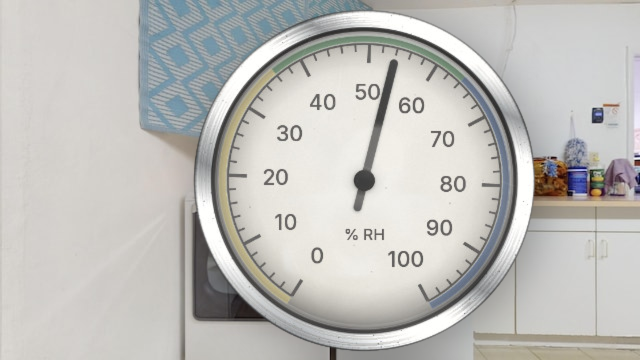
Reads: 54 %
